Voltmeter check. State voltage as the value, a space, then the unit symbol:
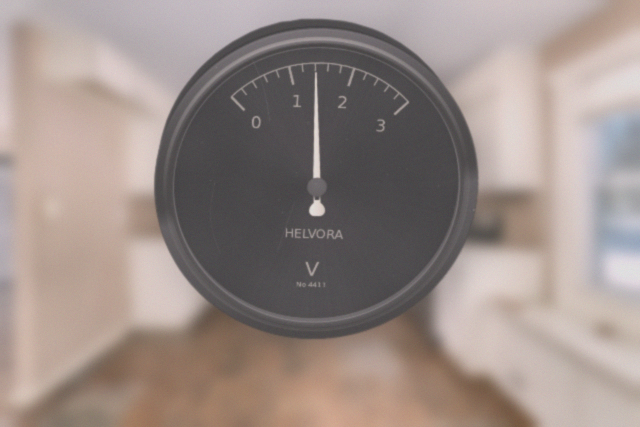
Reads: 1.4 V
